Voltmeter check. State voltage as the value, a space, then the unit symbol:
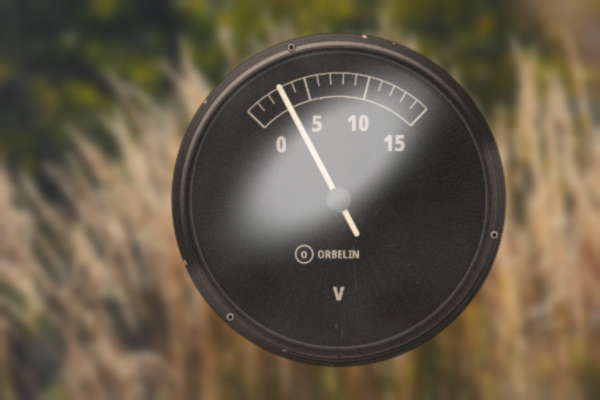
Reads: 3 V
